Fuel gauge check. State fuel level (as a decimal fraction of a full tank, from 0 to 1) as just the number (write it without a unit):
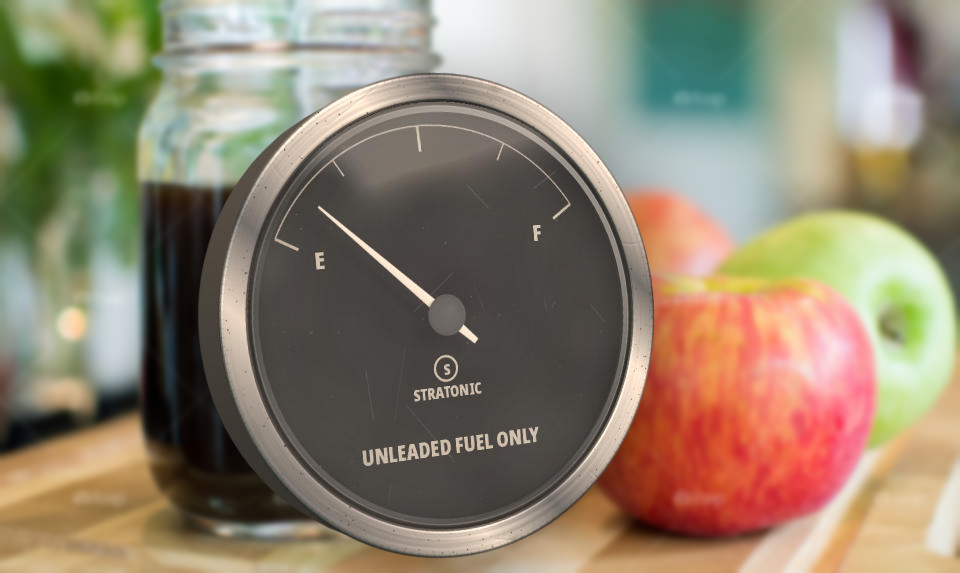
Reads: 0.125
